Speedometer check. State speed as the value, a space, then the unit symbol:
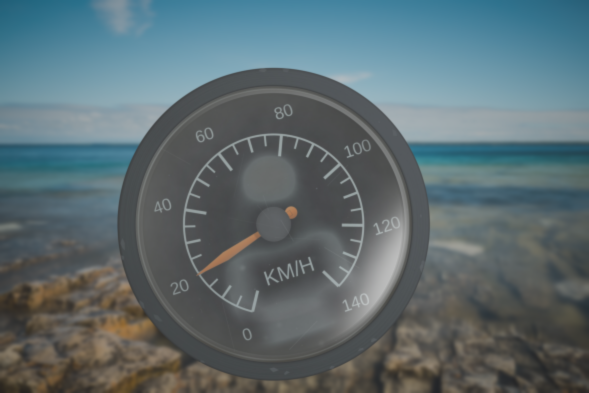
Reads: 20 km/h
